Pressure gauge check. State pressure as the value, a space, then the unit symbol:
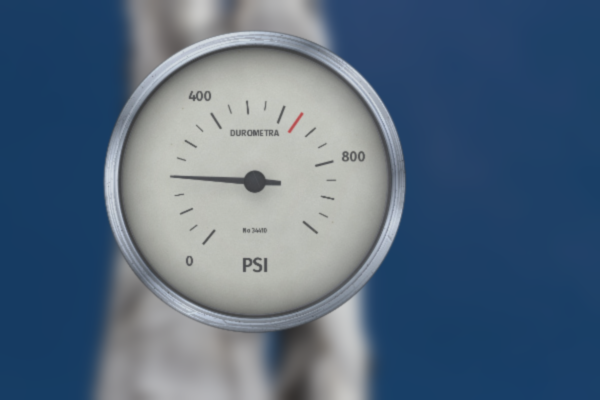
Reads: 200 psi
